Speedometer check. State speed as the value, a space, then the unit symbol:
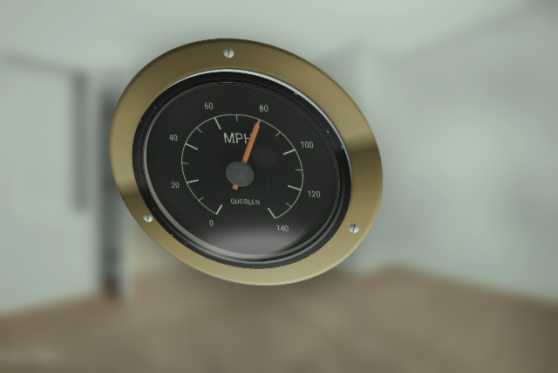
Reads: 80 mph
